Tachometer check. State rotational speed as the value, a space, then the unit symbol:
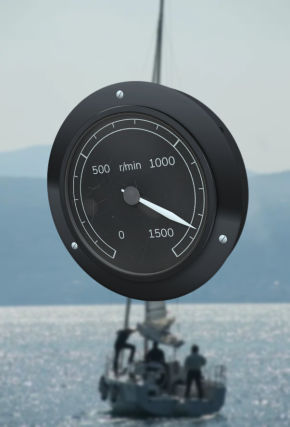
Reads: 1350 rpm
